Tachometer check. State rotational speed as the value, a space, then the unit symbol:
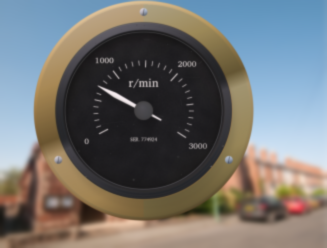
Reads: 700 rpm
